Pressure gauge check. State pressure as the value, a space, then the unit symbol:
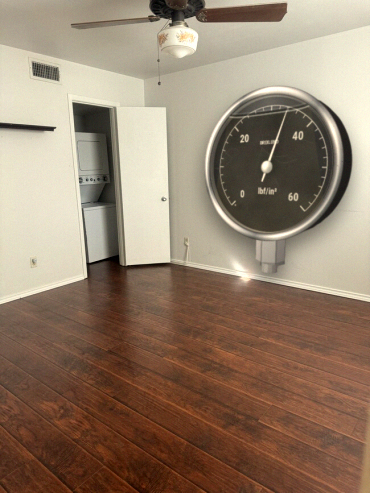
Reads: 34 psi
